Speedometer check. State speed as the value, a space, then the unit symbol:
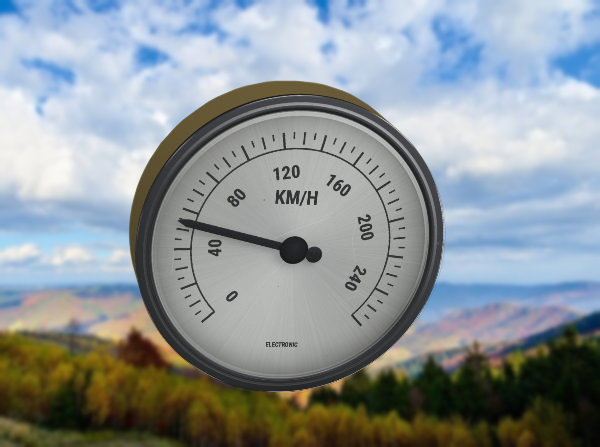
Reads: 55 km/h
